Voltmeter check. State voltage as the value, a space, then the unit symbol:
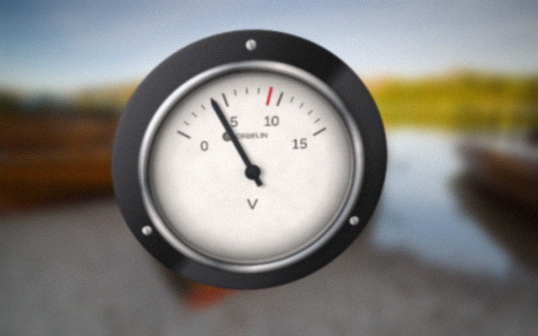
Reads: 4 V
